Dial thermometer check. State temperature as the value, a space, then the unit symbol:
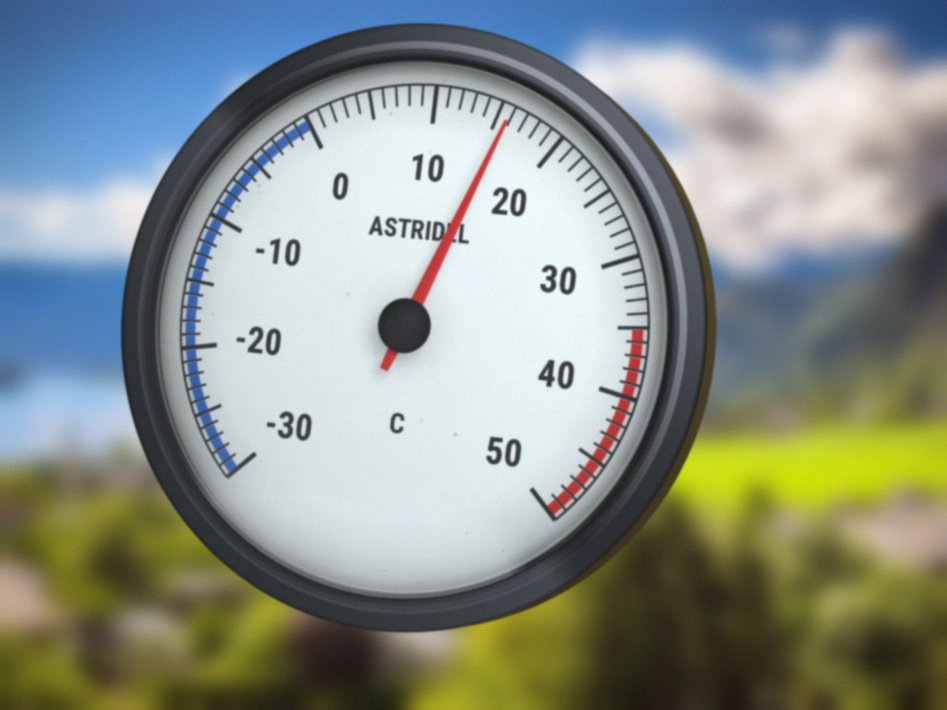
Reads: 16 °C
